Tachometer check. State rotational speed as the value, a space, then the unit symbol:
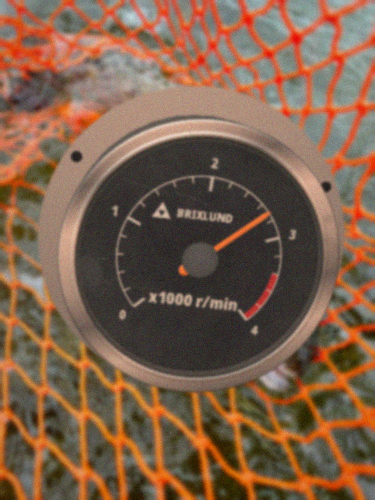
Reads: 2700 rpm
